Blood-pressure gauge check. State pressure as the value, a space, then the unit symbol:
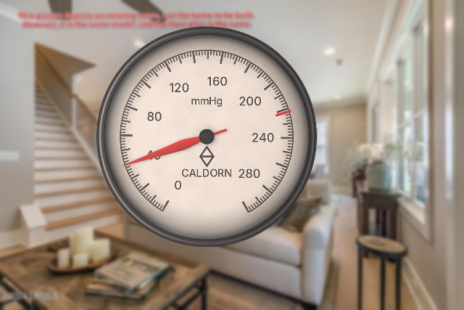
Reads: 40 mmHg
